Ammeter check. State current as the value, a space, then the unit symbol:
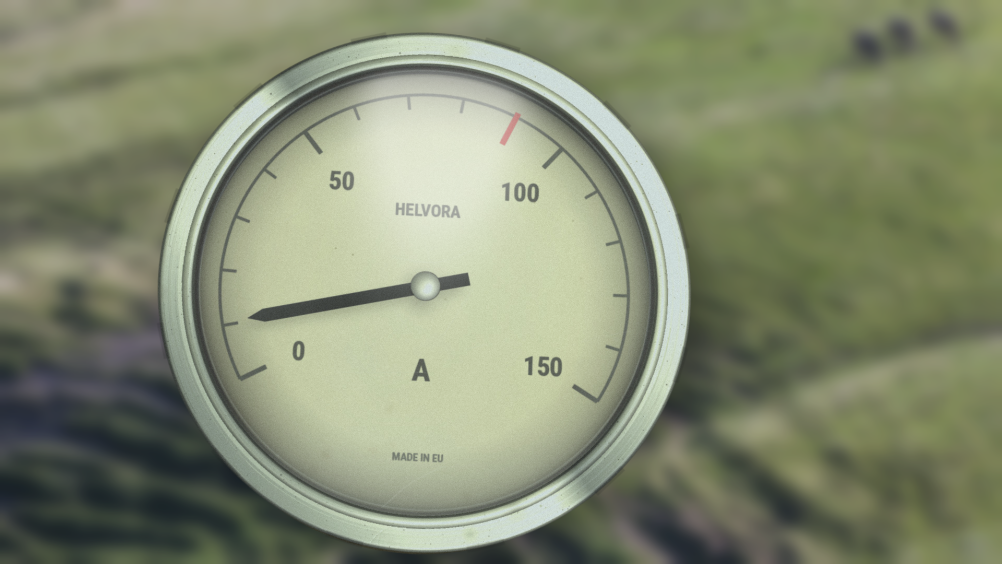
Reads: 10 A
